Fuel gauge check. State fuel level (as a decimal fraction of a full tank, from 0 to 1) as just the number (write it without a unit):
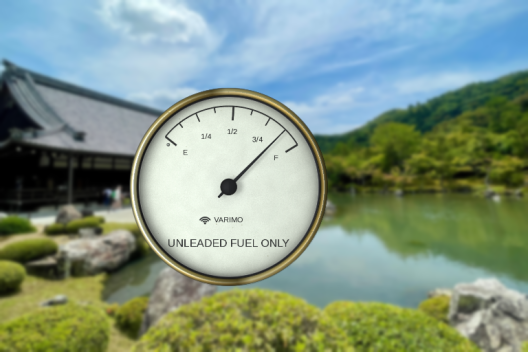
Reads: 0.875
